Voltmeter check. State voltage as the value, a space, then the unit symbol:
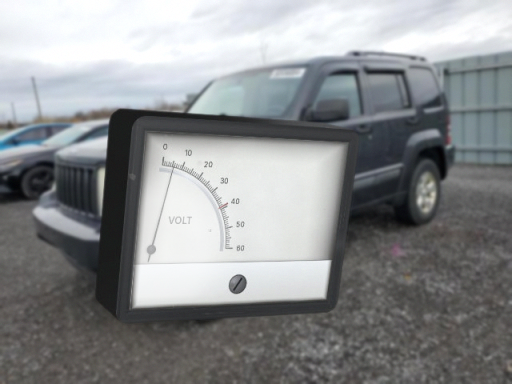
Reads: 5 V
